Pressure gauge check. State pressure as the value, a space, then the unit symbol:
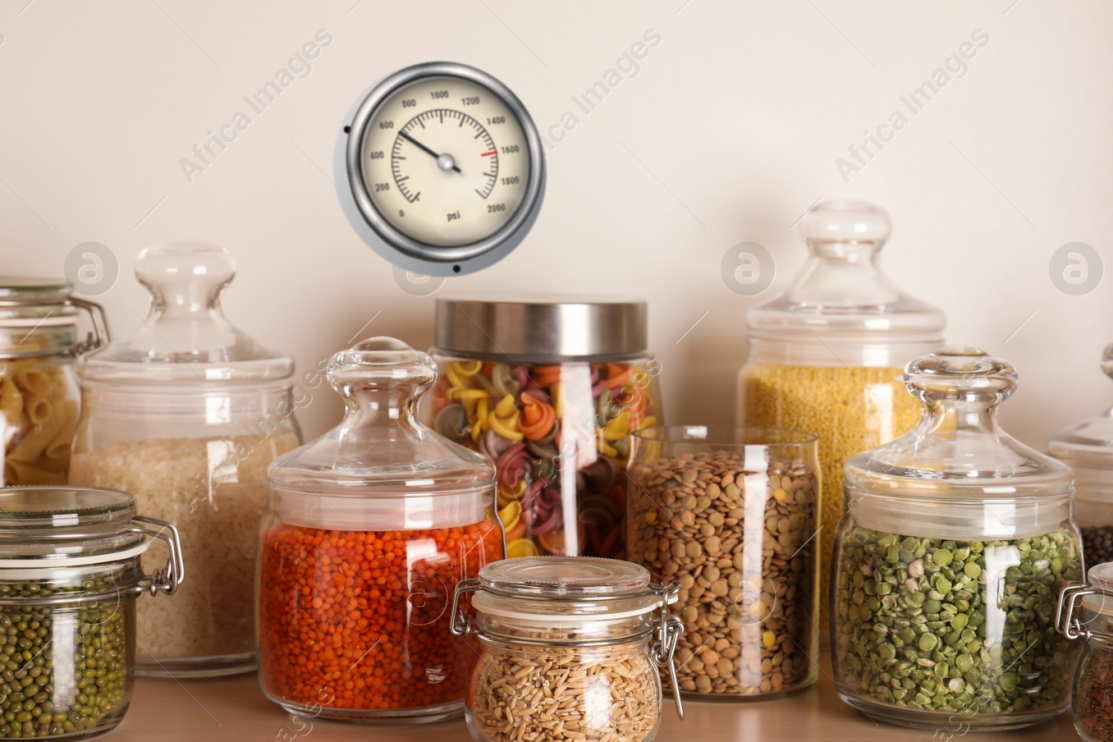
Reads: 600 psi
